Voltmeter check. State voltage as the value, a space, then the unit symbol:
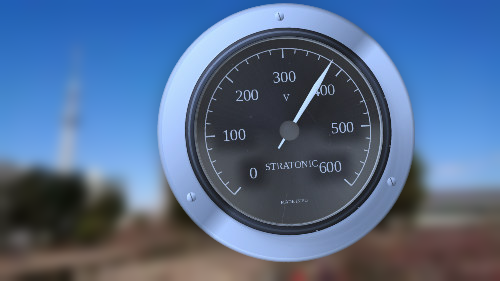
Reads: 380 V
